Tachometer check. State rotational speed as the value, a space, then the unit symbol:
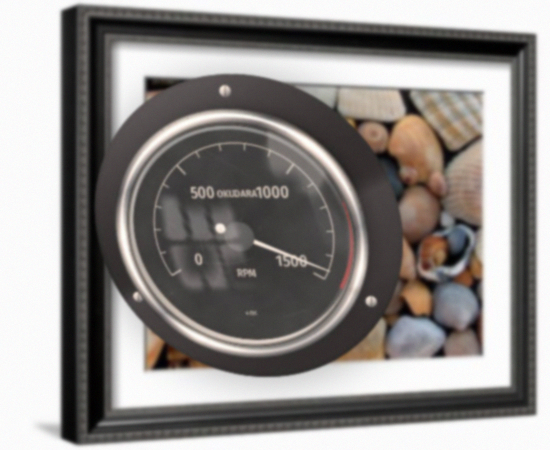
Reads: 1450 rpm
